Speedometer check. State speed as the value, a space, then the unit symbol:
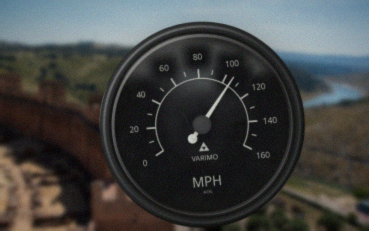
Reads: 105 mph
